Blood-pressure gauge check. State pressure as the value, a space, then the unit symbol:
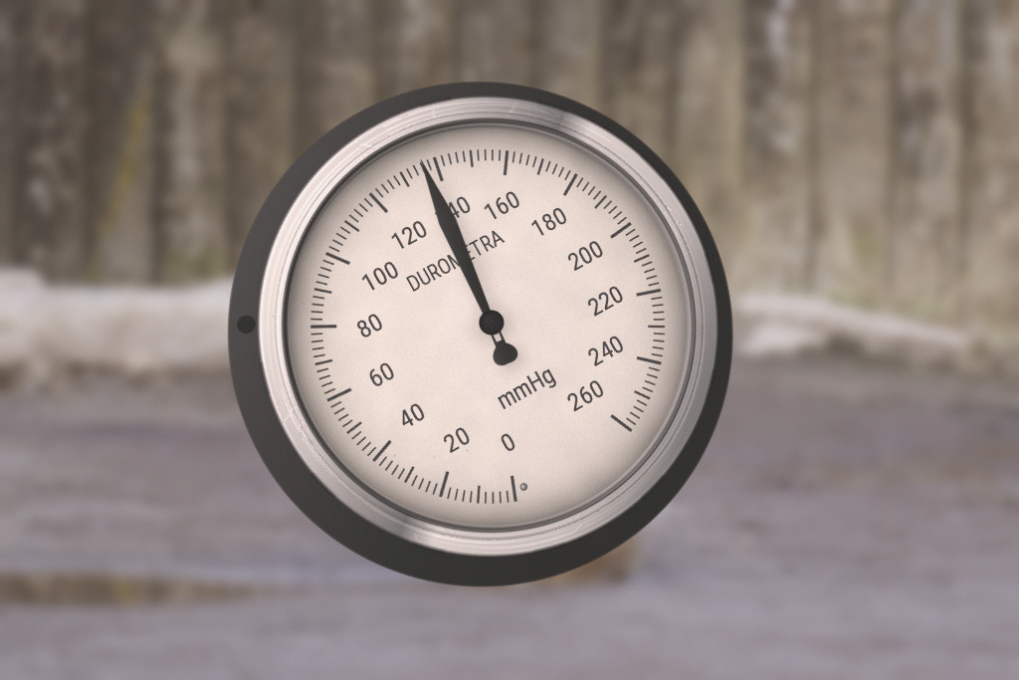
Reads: 136 mmHg
